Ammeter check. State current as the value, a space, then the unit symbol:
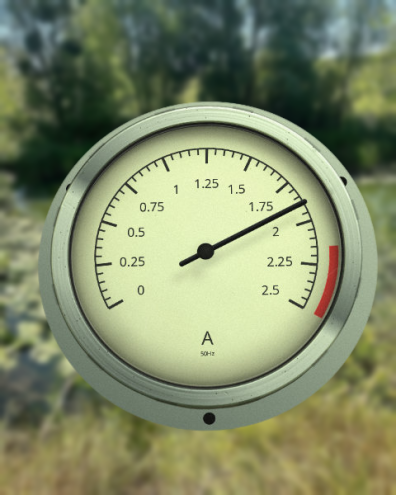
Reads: 1.9 A
